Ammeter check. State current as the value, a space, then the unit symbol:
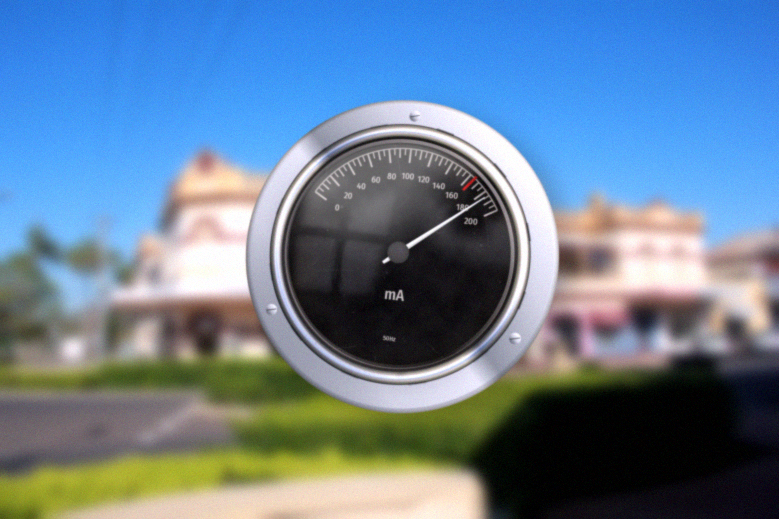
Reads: 185 mA
